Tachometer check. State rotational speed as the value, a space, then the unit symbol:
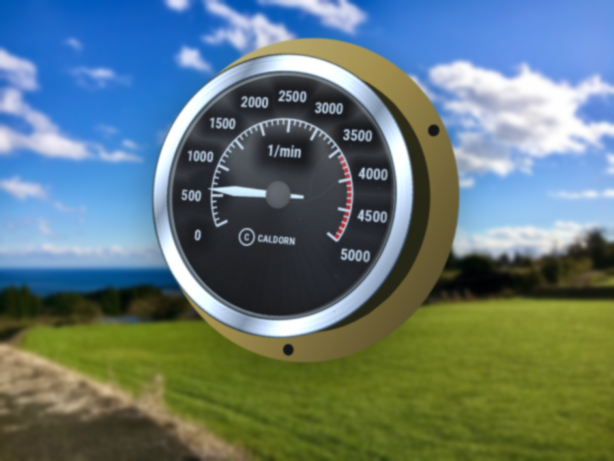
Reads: 600 rpm
